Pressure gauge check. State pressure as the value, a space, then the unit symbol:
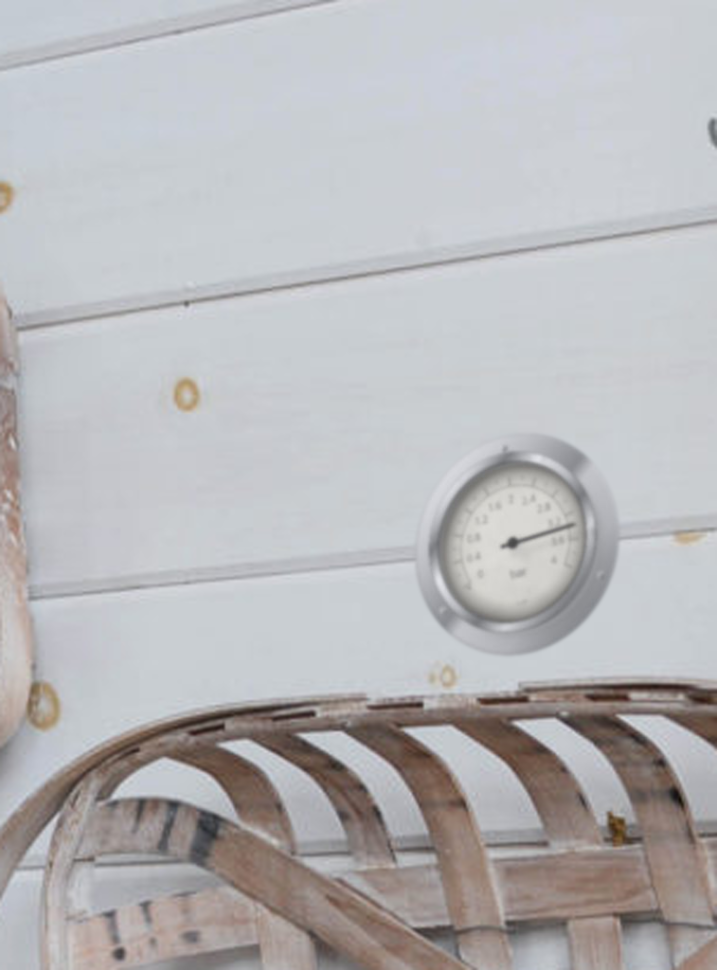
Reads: 3.4 bar
